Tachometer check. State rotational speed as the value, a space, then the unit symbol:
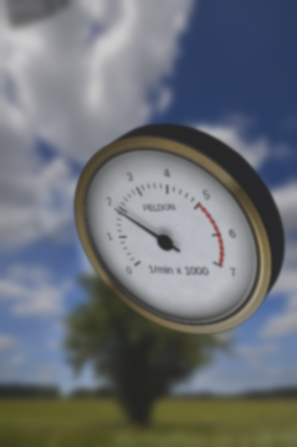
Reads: 2000 rpm
